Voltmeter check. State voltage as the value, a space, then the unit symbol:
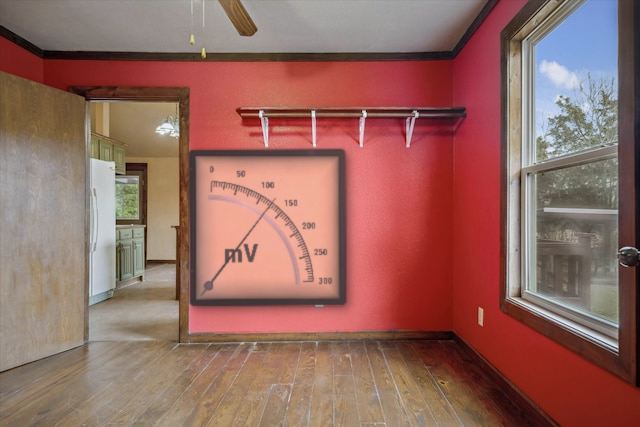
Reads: 125 mV
